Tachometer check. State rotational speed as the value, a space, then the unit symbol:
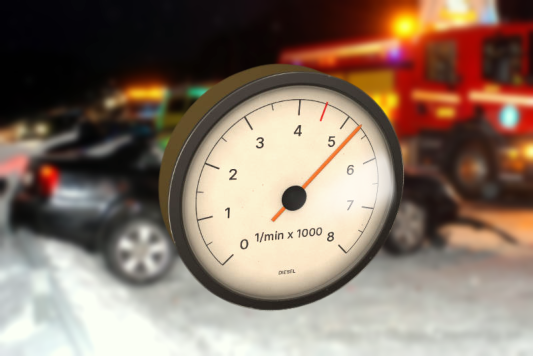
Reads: 5250 rpm
